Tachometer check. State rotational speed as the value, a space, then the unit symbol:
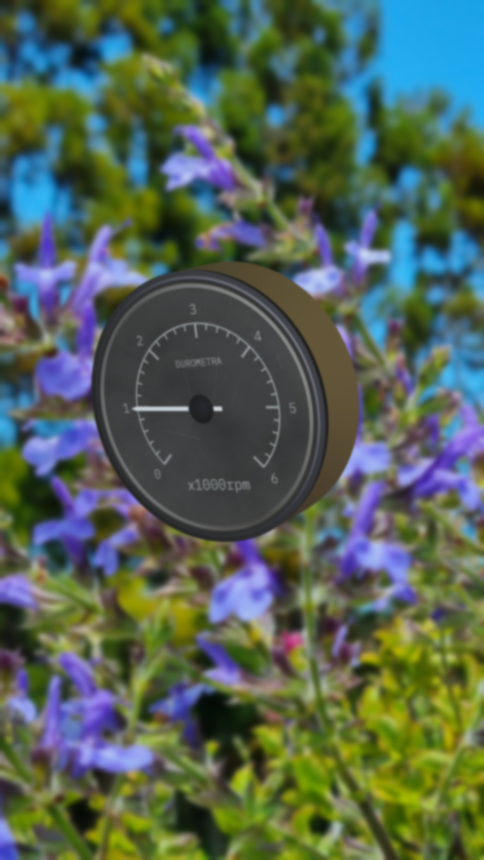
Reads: 1000 rpm
